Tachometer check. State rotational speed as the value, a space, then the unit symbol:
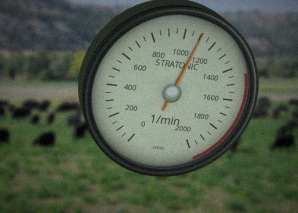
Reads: 1100 rpm
